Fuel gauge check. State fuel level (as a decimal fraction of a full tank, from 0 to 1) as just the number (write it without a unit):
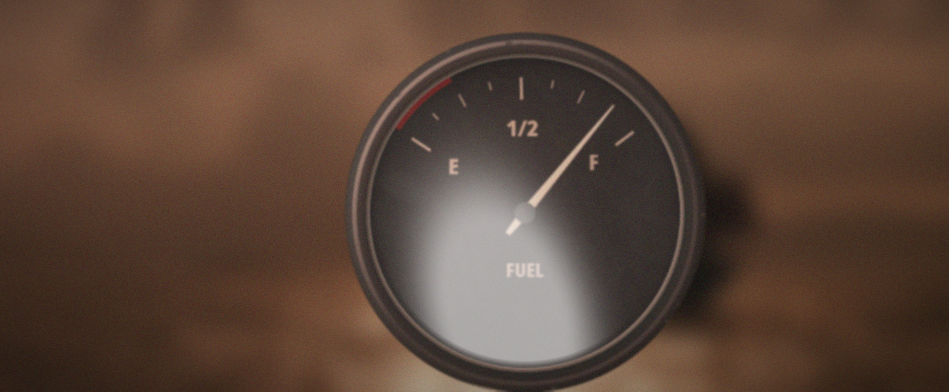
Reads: 0.875
